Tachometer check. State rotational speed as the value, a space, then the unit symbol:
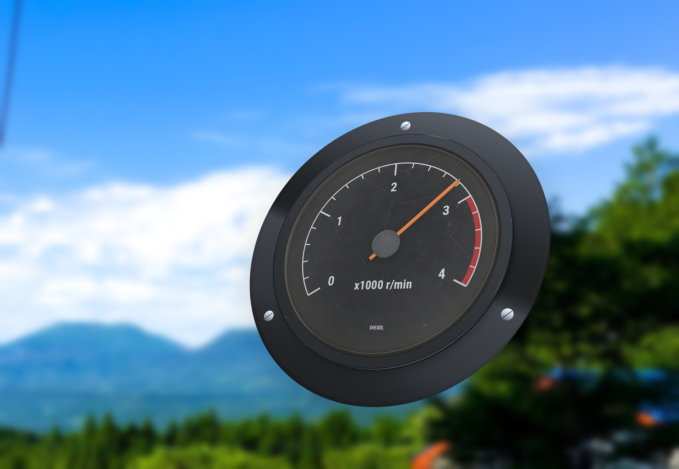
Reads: 2800 rpm
